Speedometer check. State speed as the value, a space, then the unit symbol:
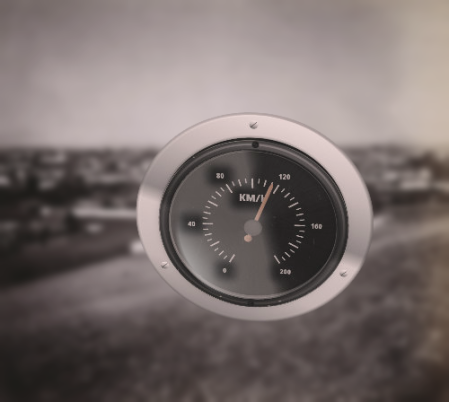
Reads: 115 km/h
